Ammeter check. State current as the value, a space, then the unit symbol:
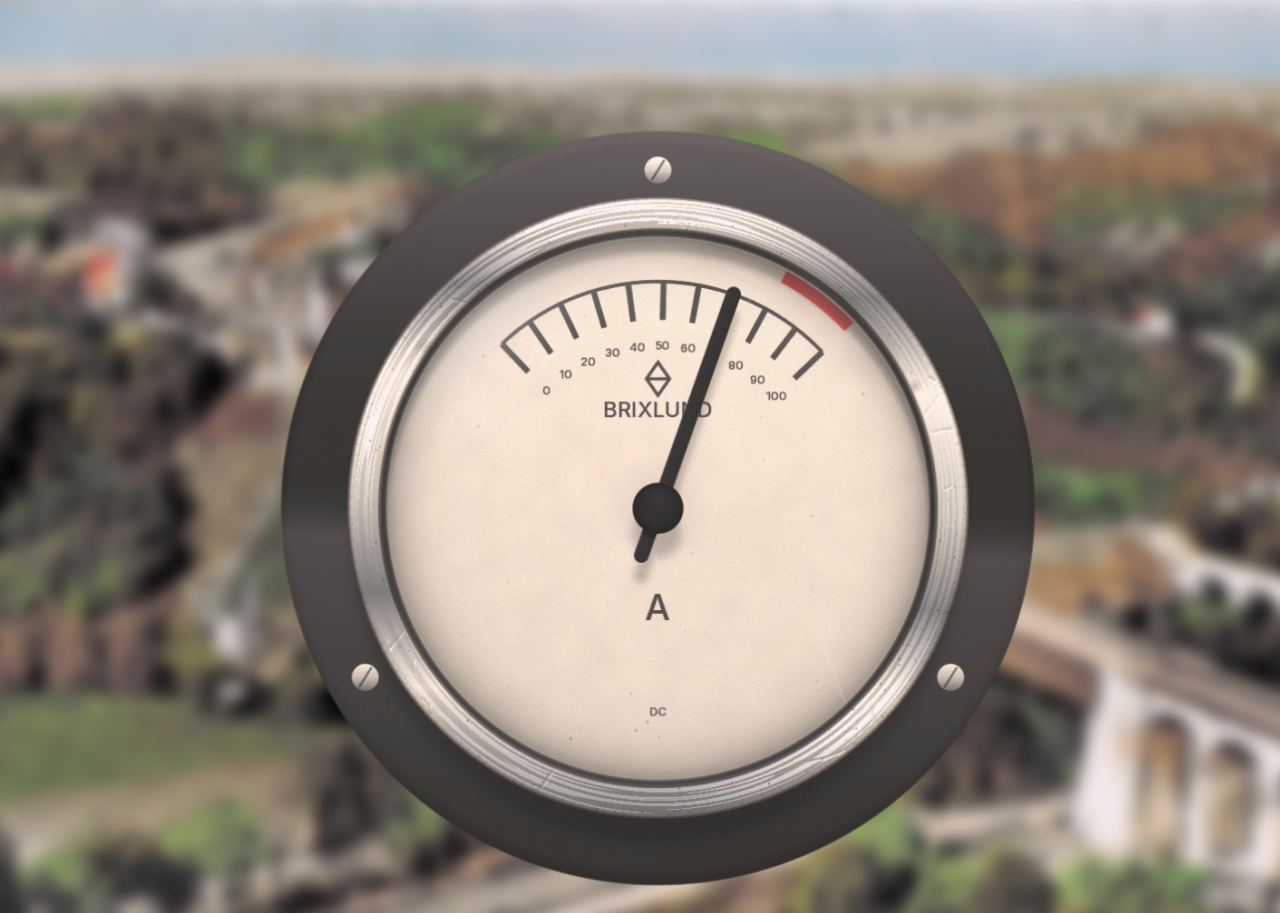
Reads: 70 A
